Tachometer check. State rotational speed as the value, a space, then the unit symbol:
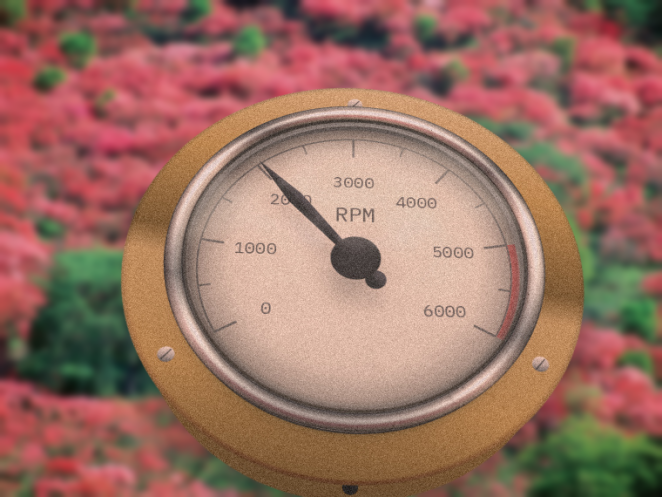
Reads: 2000 rpm
